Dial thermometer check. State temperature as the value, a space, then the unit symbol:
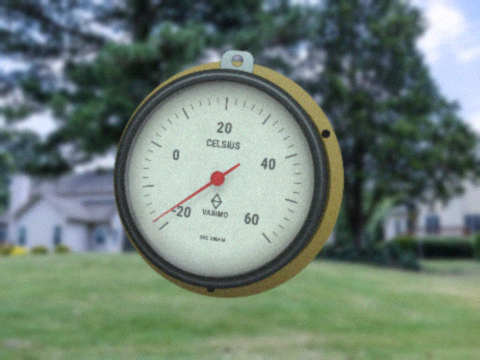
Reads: -18 °C
